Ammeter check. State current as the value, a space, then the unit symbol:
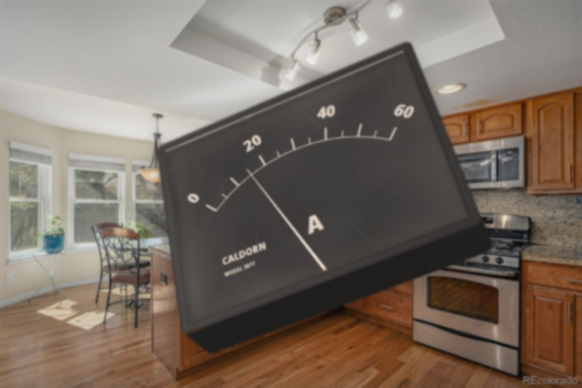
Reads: 15 A
